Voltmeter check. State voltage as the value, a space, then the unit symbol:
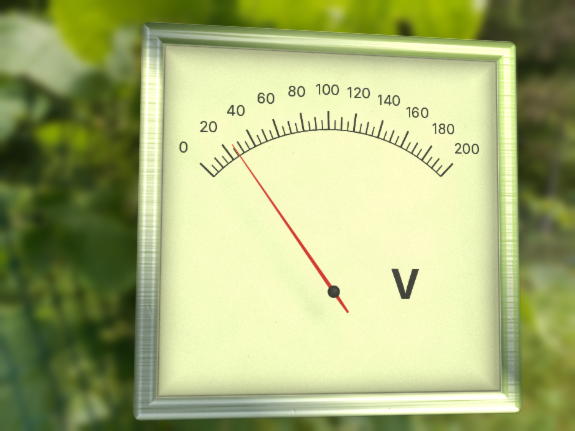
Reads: 25 V
